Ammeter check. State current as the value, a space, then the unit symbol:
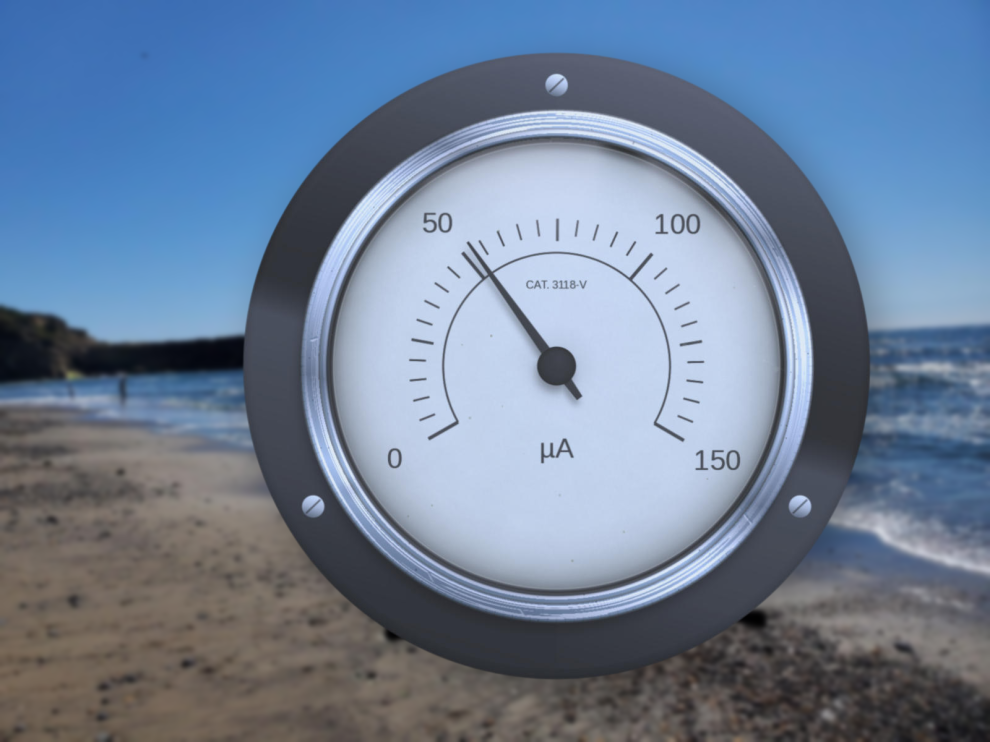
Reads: 52.5 µA
